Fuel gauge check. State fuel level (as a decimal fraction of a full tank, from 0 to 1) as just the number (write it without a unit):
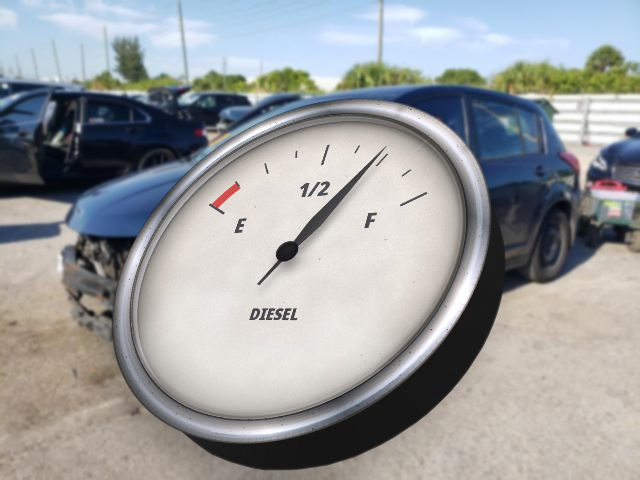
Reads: 0.75
